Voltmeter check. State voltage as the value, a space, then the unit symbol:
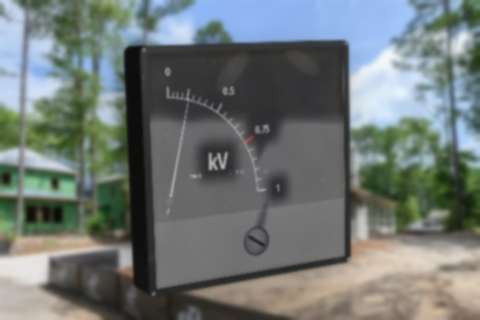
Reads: 0.25 kV
